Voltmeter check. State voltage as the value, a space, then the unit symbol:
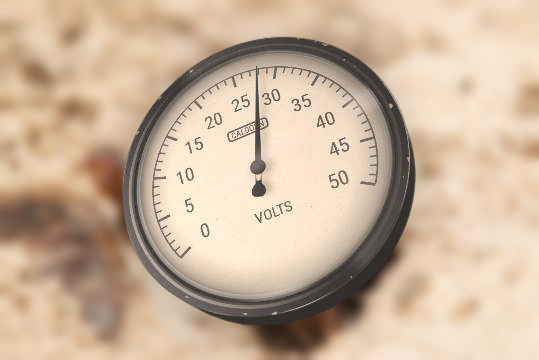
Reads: 28 V
